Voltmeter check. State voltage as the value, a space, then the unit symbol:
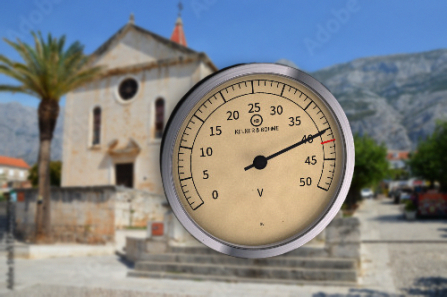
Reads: 40 V
